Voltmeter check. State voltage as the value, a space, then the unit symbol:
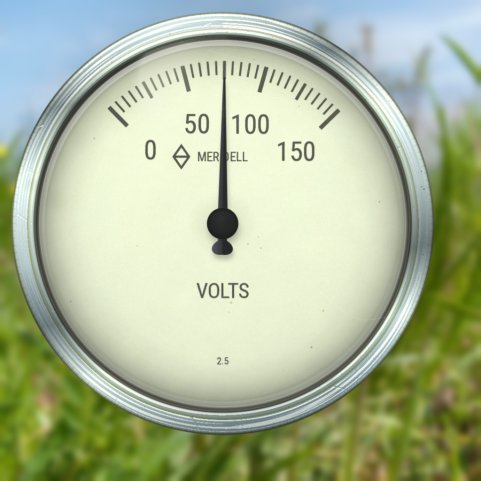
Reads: 75 V
